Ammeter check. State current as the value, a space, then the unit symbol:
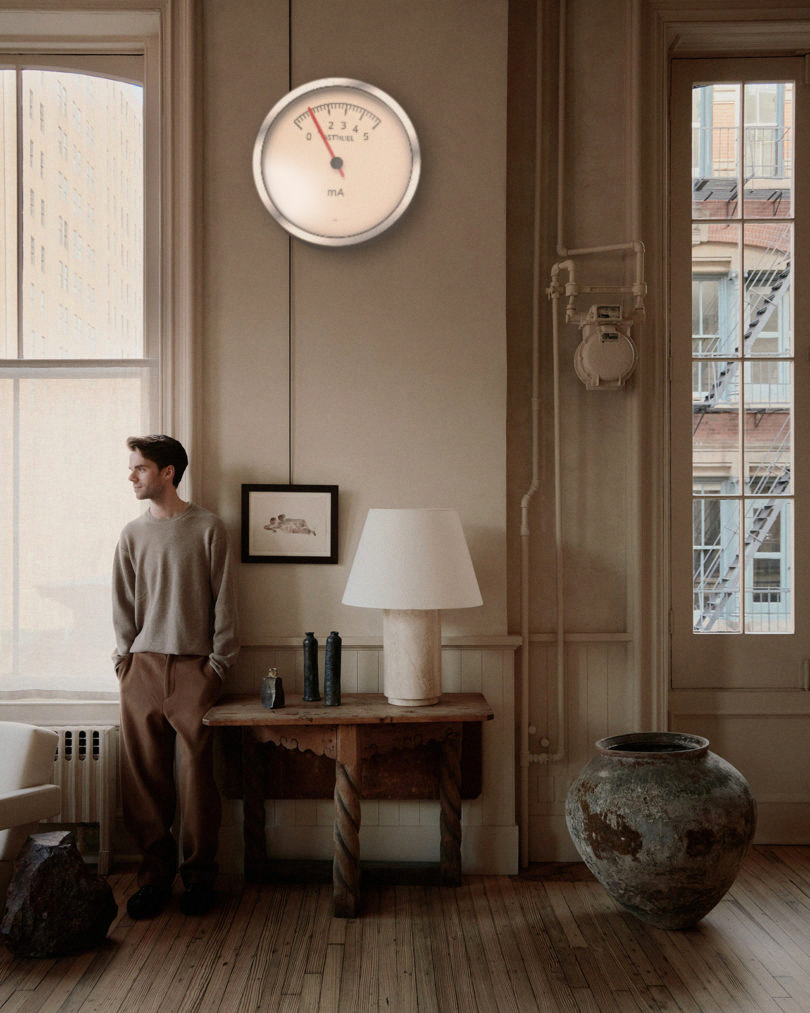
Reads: 1 mA
